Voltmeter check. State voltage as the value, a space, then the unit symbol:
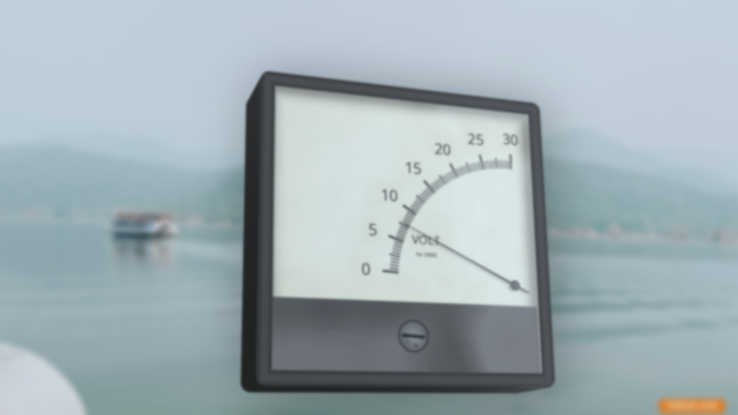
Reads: 7.5 V
